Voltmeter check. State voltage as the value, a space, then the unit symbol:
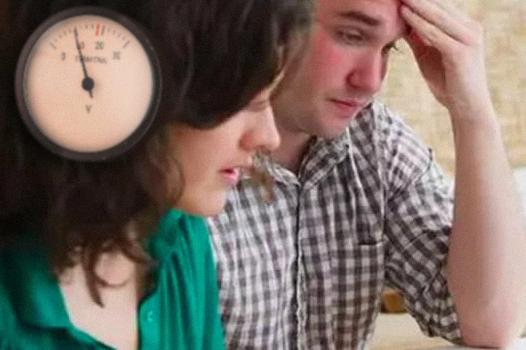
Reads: 10 V
